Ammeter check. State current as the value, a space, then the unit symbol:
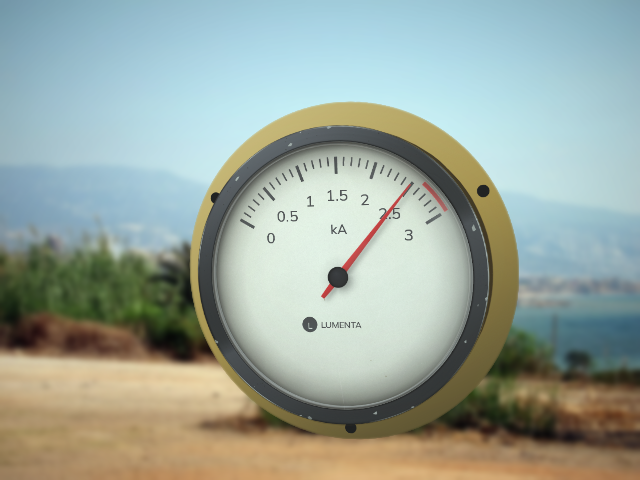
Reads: 2.5 kA
